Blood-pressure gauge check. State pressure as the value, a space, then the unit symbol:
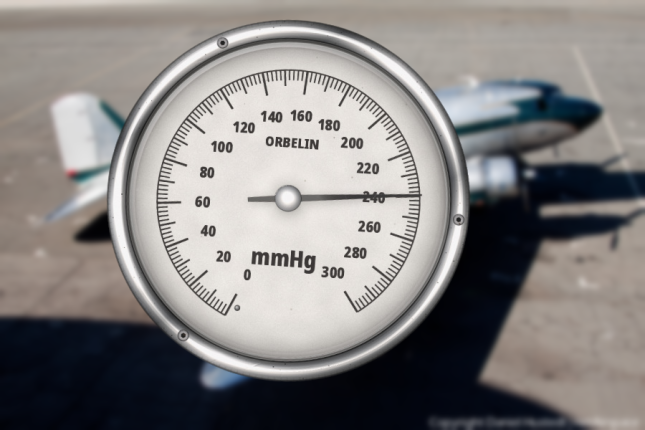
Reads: 240 mmHg
